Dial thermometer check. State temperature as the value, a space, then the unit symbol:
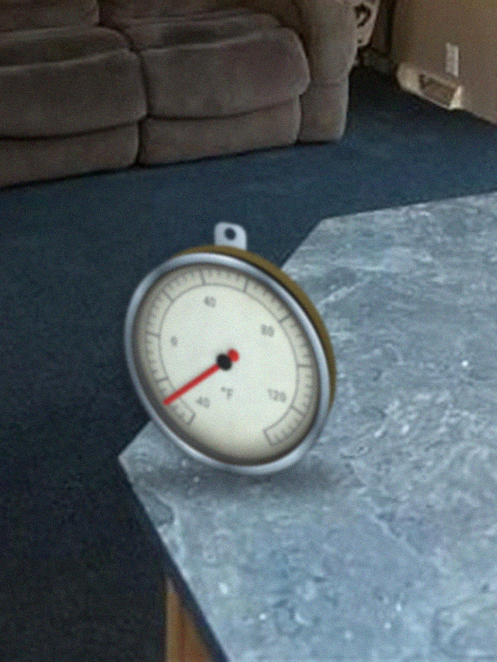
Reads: -28 °F
